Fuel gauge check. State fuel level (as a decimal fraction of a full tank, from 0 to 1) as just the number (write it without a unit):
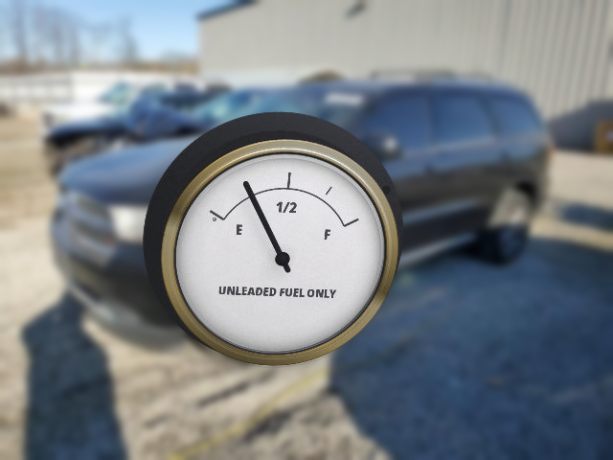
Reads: 0.25
